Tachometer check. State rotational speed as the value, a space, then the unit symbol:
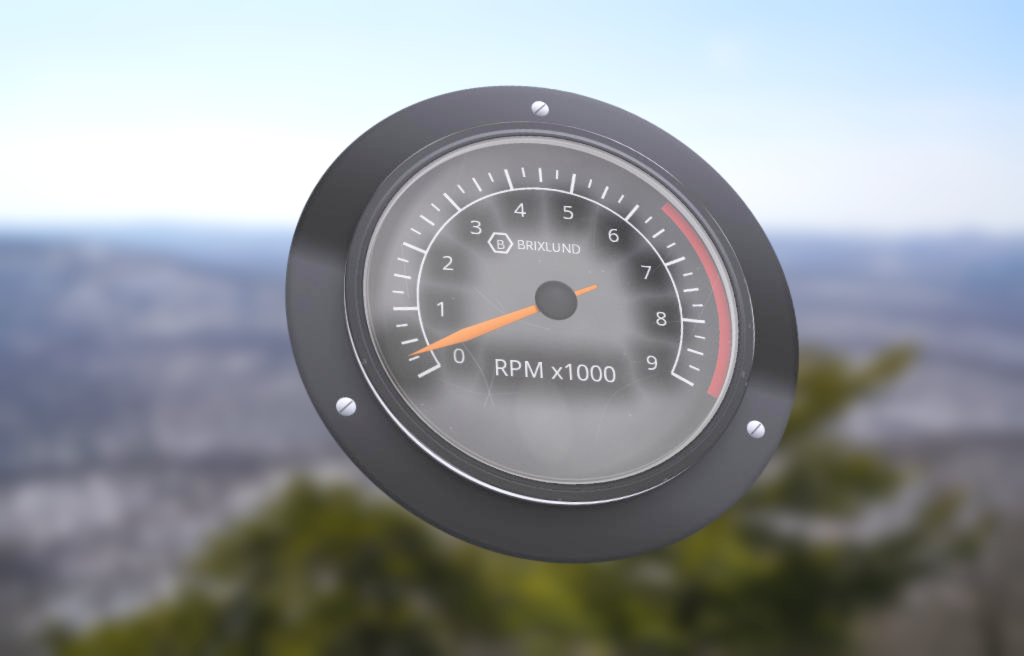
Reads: 250 rpm
